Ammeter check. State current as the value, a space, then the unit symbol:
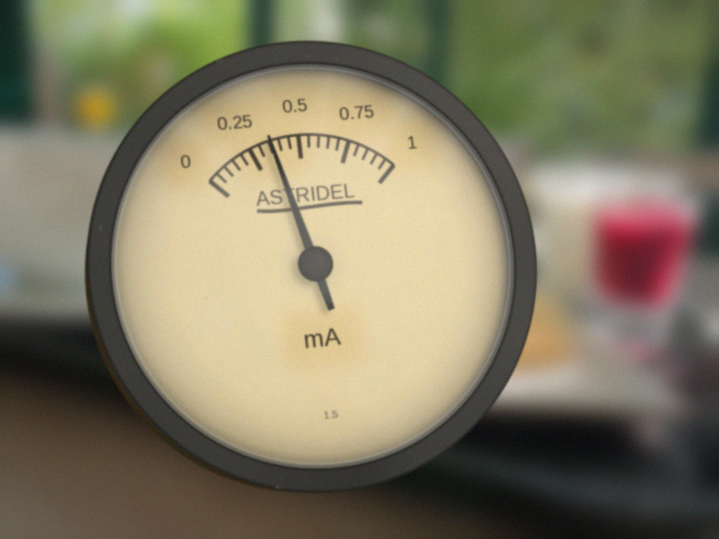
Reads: 0.35 mA
